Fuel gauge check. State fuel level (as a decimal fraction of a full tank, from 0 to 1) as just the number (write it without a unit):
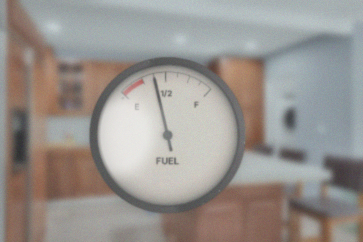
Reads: 0.375
